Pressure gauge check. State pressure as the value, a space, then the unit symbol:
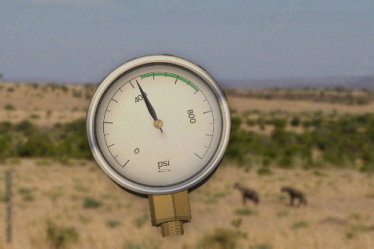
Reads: 425 psi
